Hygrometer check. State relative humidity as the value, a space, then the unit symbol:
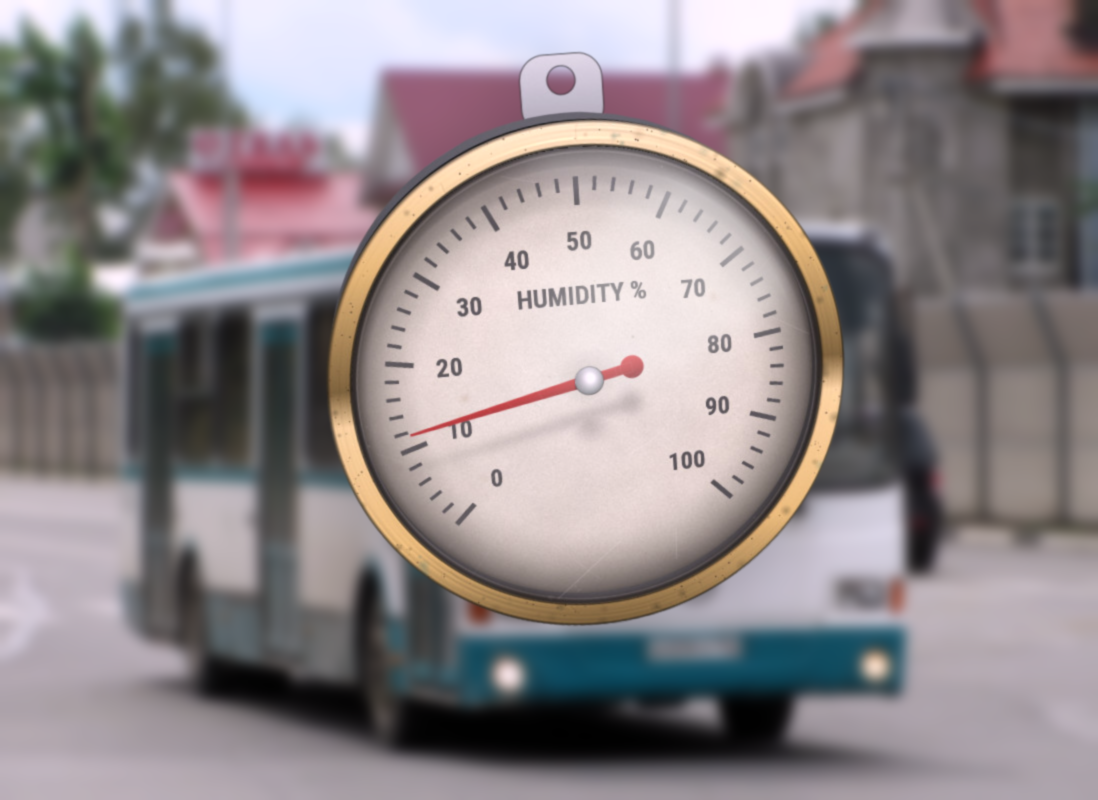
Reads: 12 %
